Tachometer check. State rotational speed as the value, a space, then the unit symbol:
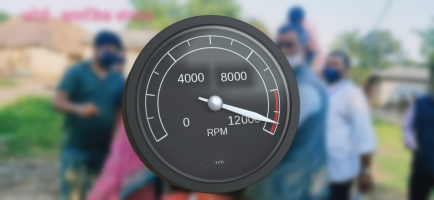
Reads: 11500 rpm
